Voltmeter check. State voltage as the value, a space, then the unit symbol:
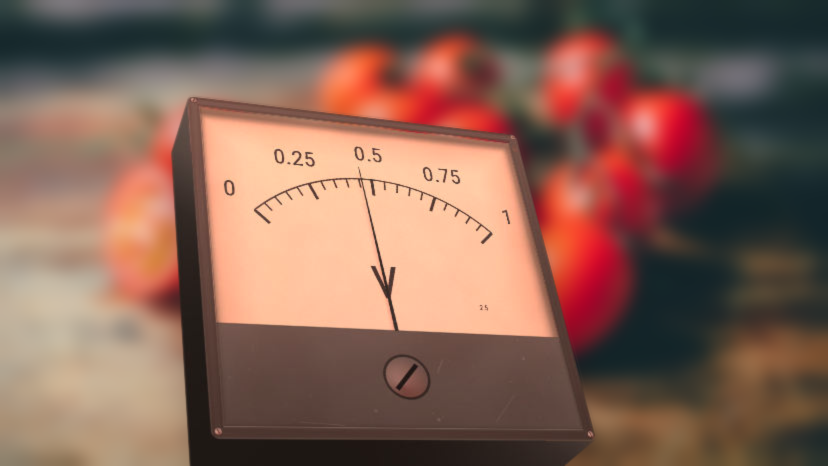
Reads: 0.45 V
